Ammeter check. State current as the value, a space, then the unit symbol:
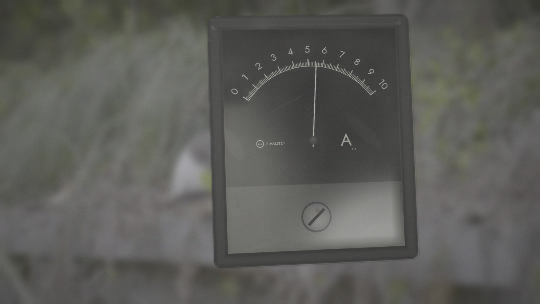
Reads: 5.5 A
